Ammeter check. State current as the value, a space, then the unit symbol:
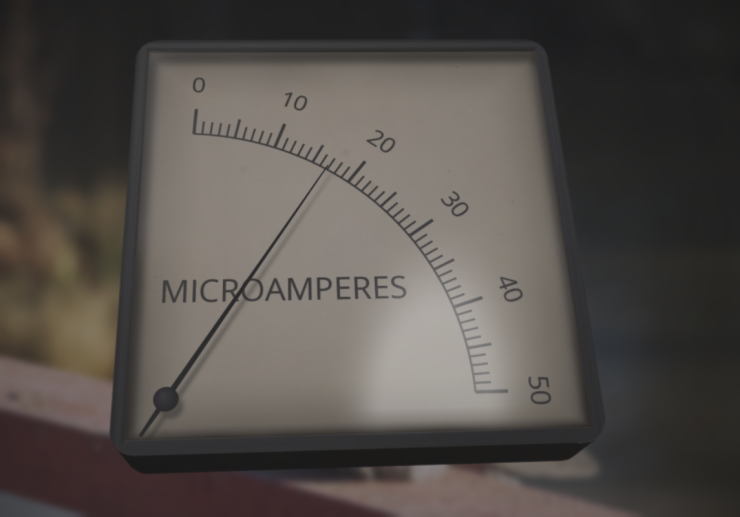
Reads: 17 µA
